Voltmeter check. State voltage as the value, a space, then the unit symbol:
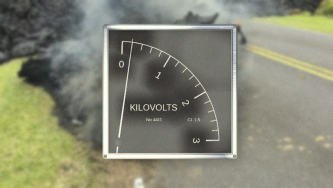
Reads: 0.2 kV
